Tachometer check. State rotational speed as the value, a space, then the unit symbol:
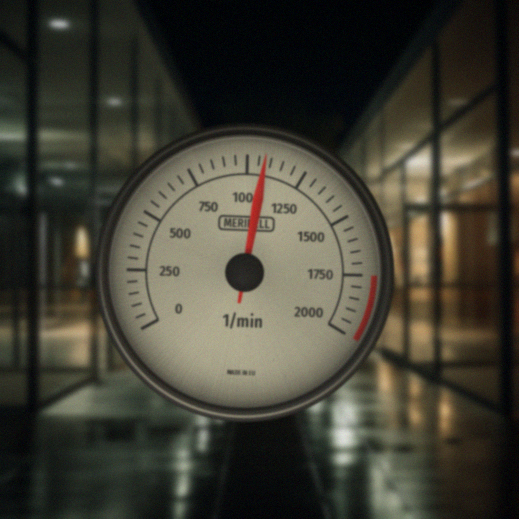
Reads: 1075 rpm
